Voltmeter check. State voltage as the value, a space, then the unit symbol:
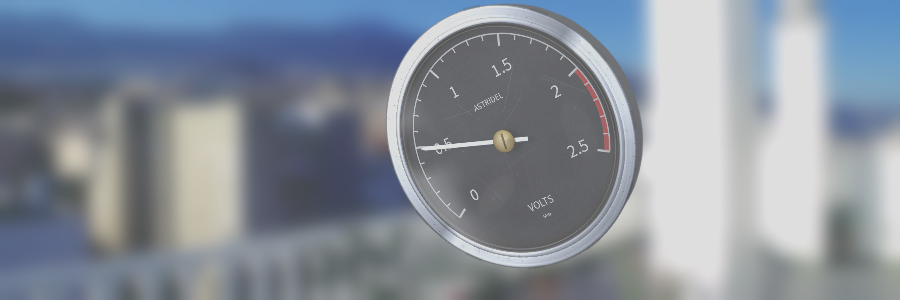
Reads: 0.5 V
